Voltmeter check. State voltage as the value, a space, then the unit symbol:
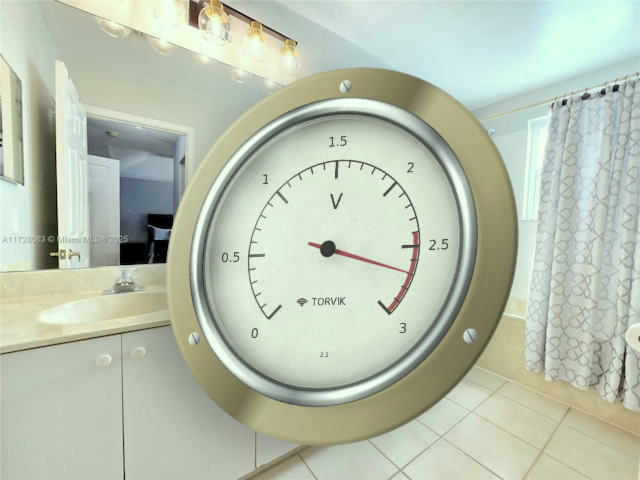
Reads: 2.7 V
